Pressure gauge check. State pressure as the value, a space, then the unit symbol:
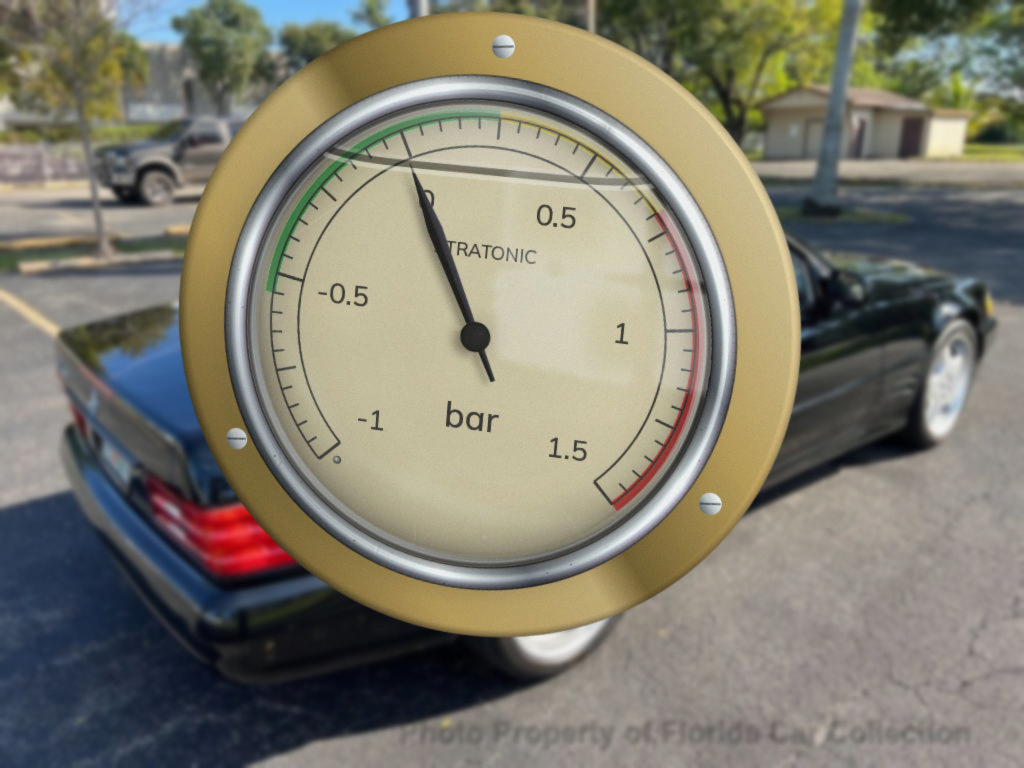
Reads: 0 bar
